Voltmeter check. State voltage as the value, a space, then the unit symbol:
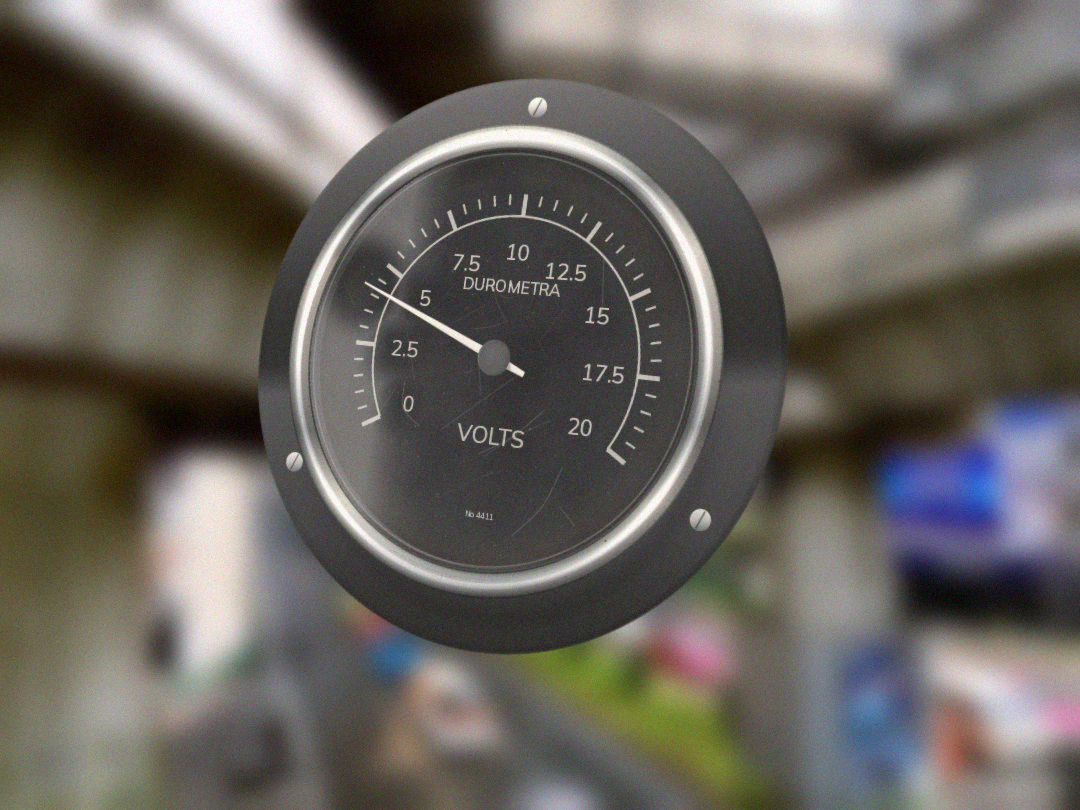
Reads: 4.25 V
